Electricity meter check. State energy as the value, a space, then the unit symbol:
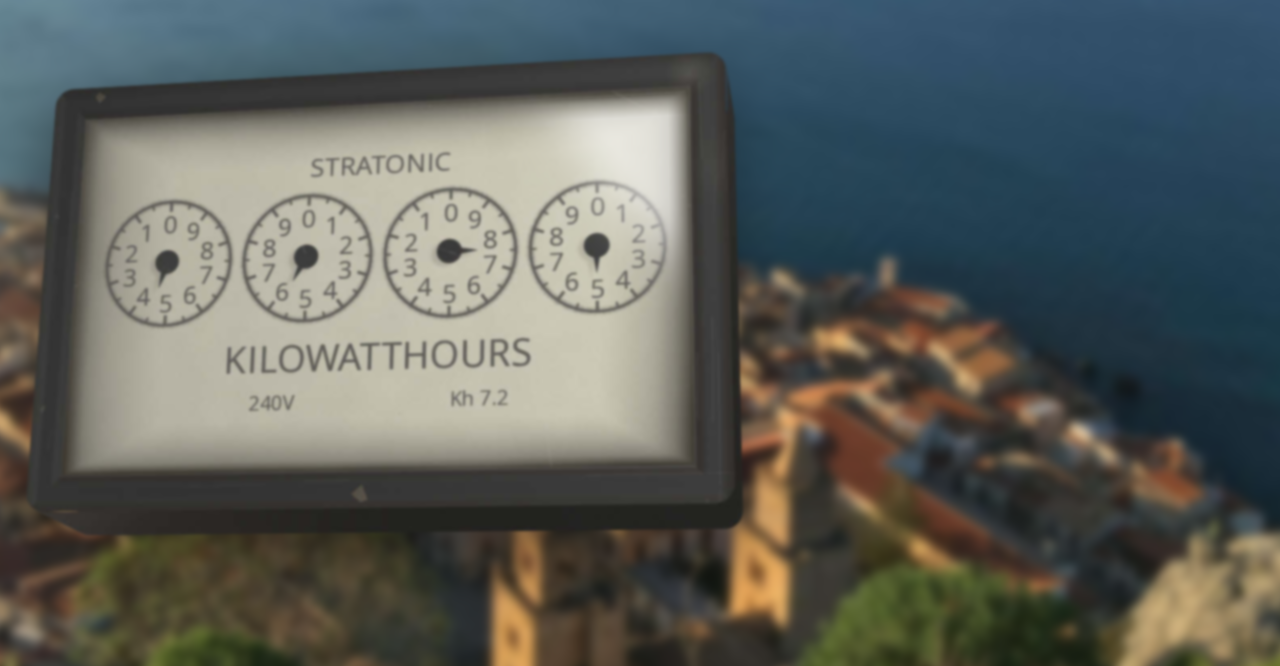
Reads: 4575 kWh
